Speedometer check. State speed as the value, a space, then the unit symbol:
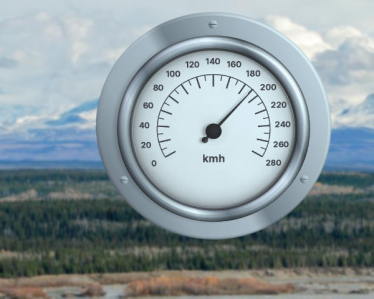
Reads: 190 km/h
